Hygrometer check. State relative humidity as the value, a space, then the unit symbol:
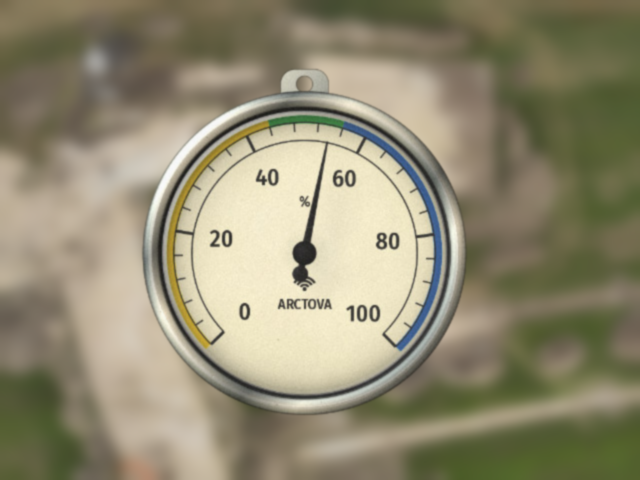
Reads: 54 %
